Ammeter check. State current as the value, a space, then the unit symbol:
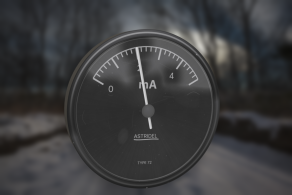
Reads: 2 mA
